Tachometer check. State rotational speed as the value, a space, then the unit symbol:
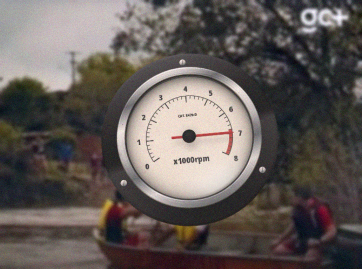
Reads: 7000 rpm
